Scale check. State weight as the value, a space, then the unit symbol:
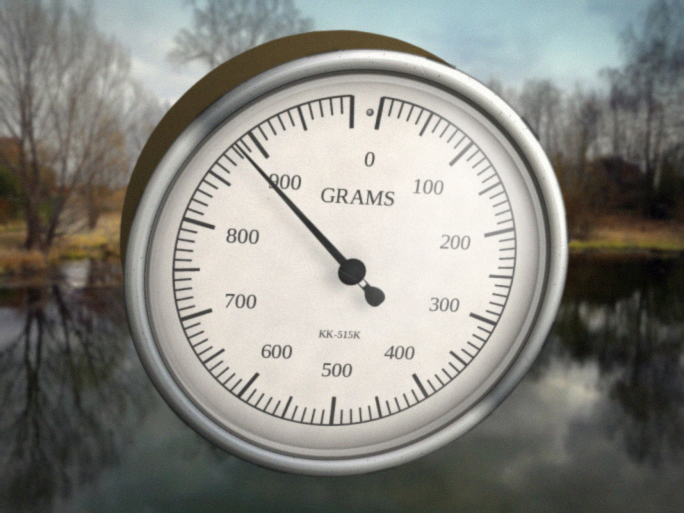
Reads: 885 g
